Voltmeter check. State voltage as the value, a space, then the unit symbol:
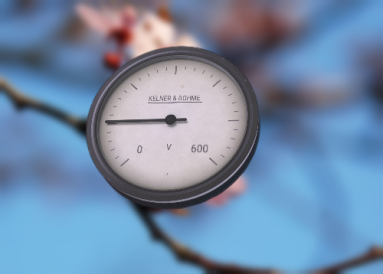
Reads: 100 V
